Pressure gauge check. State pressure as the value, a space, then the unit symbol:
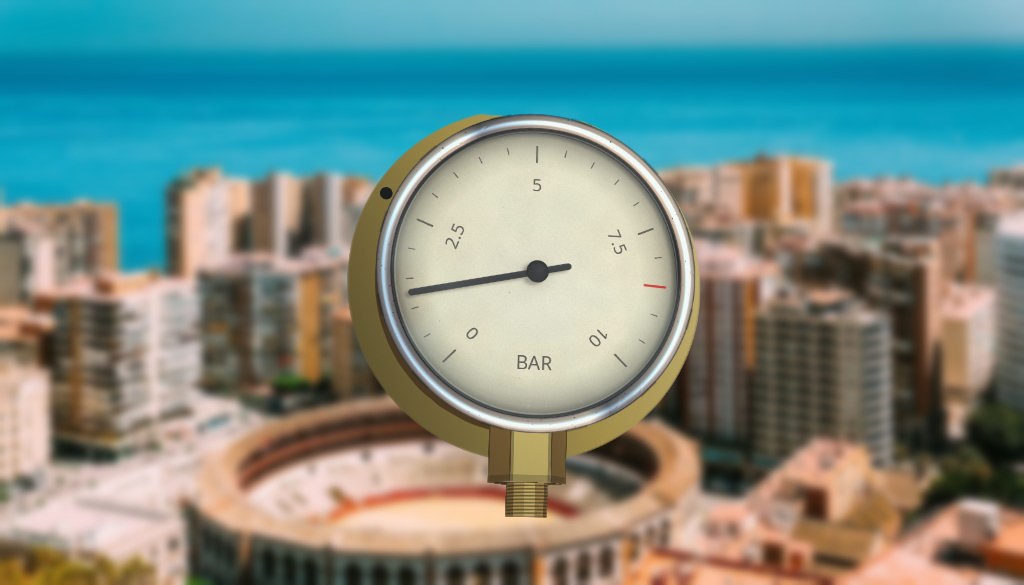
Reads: 1.25 bar
